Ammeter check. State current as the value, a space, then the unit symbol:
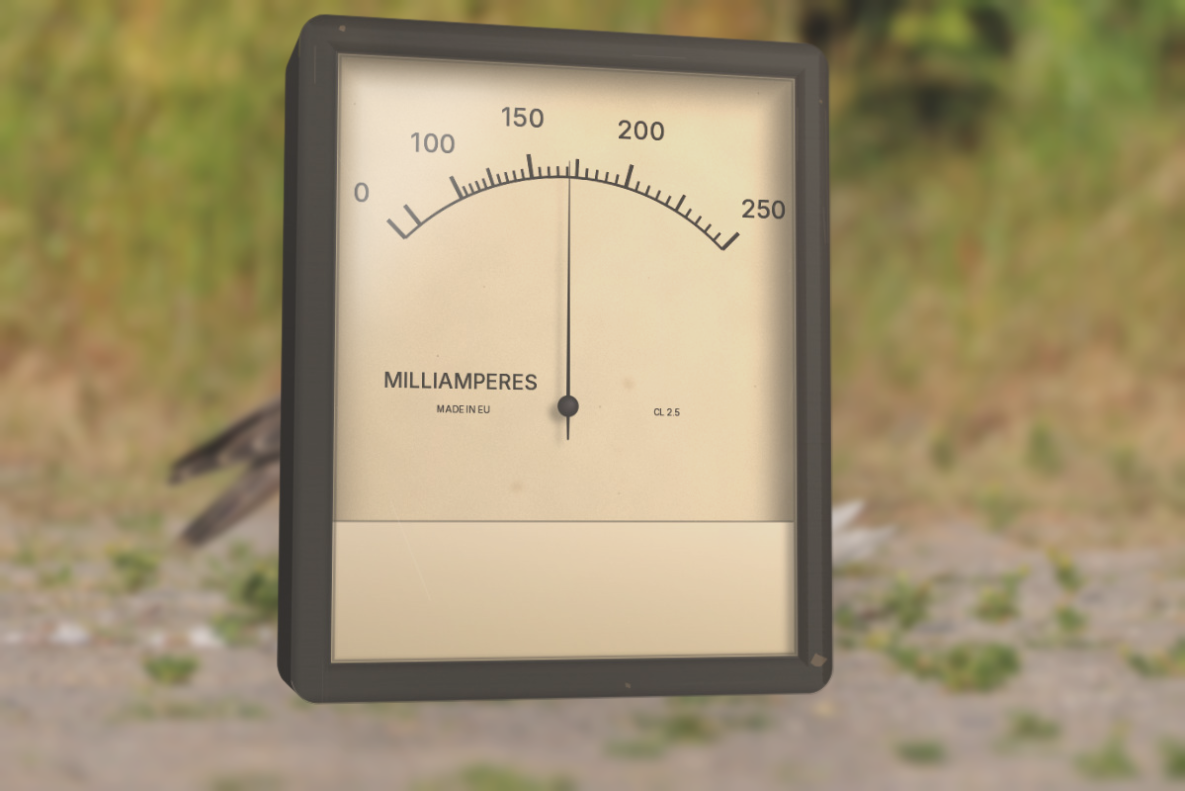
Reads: 170 mA
